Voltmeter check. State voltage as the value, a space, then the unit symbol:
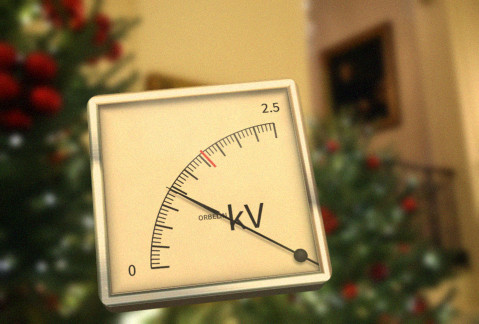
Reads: 0.95 kV
